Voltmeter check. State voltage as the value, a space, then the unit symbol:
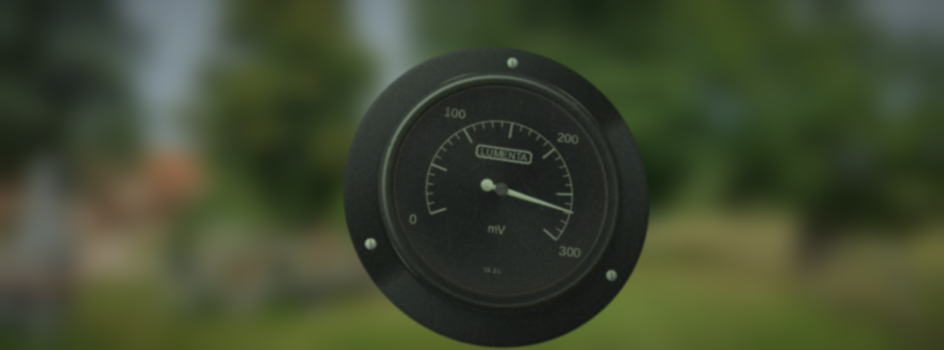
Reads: 270 mV
